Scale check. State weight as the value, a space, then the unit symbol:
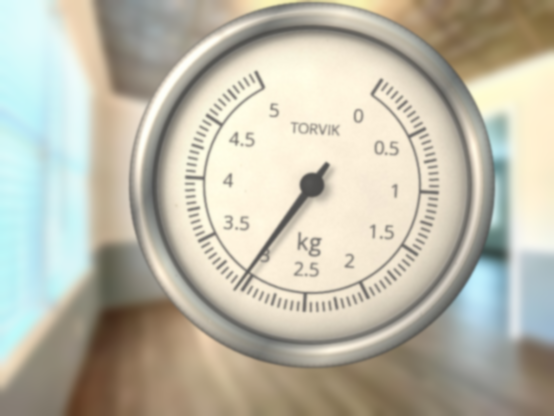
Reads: 3.05 kg
